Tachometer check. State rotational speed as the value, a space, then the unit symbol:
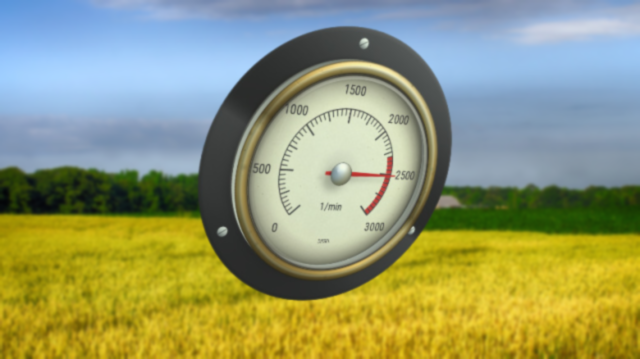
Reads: 2500 rpm
